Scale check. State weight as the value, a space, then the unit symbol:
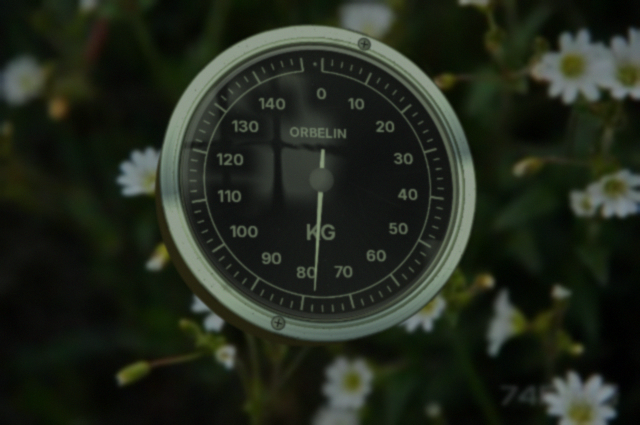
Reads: 78 kg
